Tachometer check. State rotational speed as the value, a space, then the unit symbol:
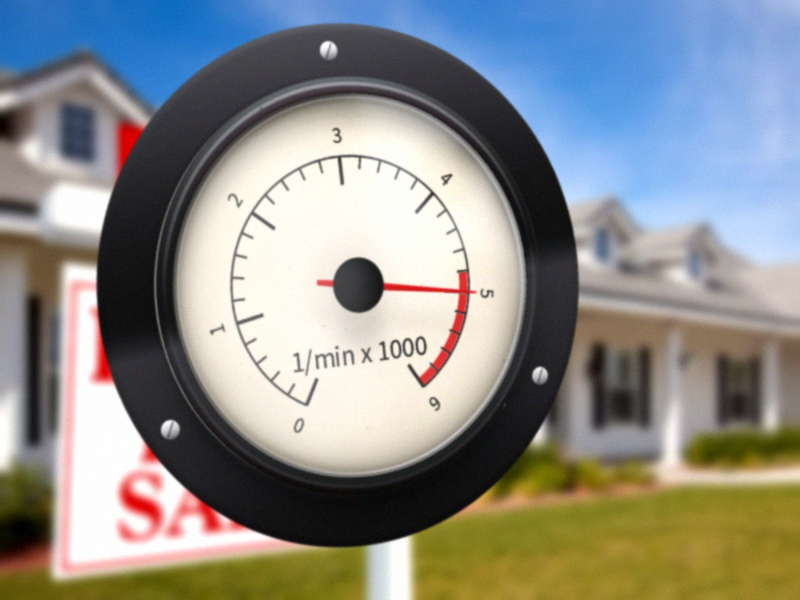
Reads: 5000 rpm
